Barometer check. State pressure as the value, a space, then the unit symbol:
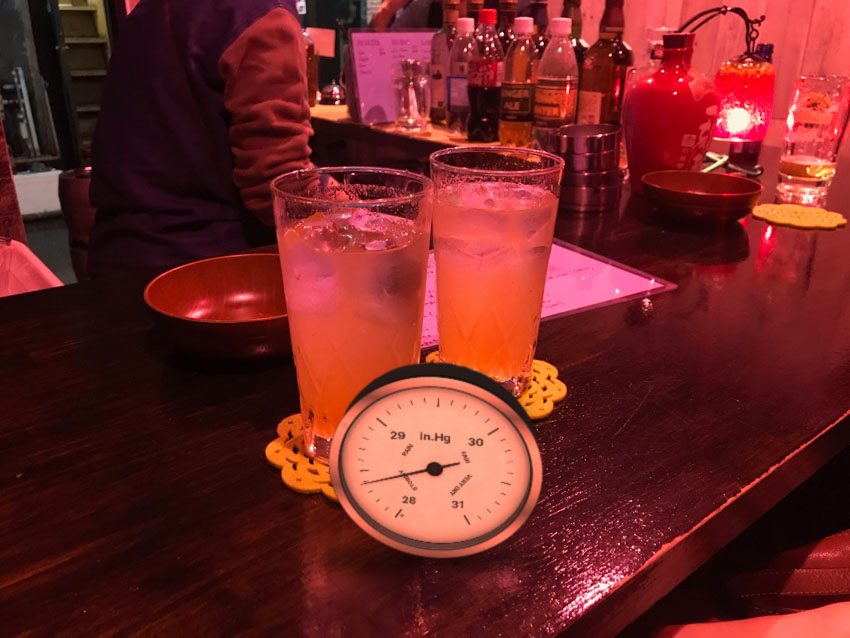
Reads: 28.4 inHg
